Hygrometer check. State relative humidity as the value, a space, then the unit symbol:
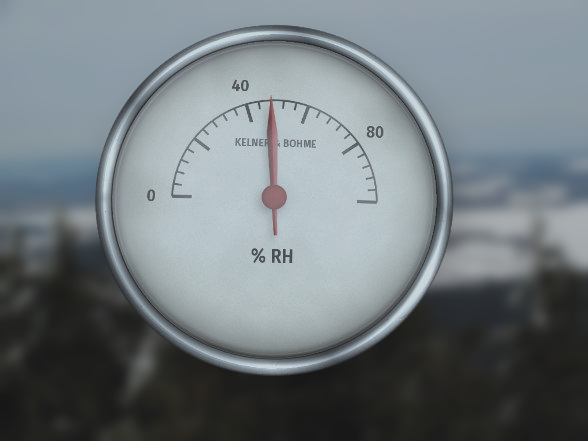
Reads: 48 %
